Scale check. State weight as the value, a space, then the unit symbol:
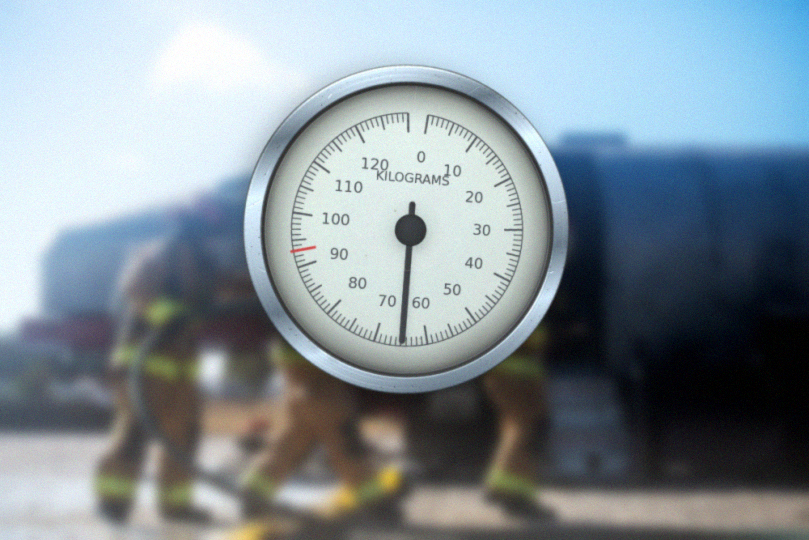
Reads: 65 kg
